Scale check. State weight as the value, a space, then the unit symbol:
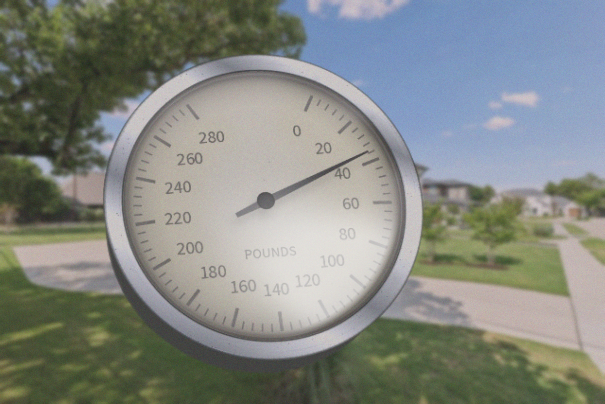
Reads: 36 lb
